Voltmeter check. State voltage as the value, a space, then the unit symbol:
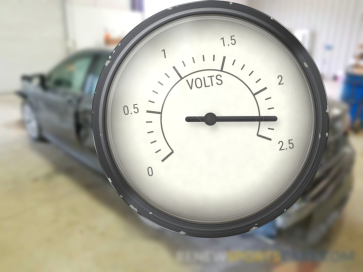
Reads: 2.3 V
